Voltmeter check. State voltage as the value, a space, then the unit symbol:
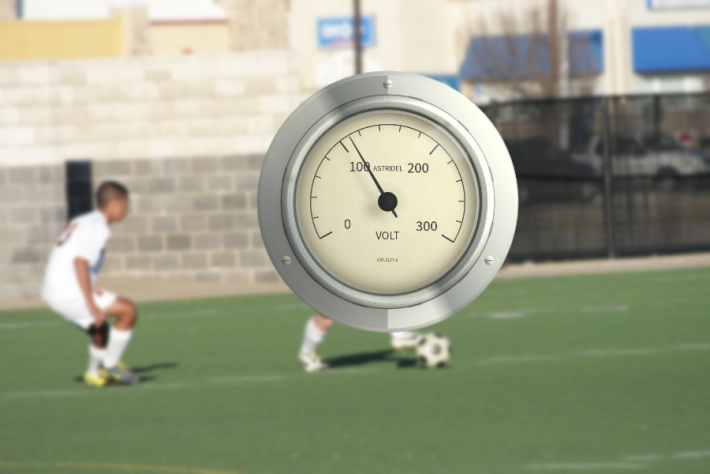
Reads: 110 V
